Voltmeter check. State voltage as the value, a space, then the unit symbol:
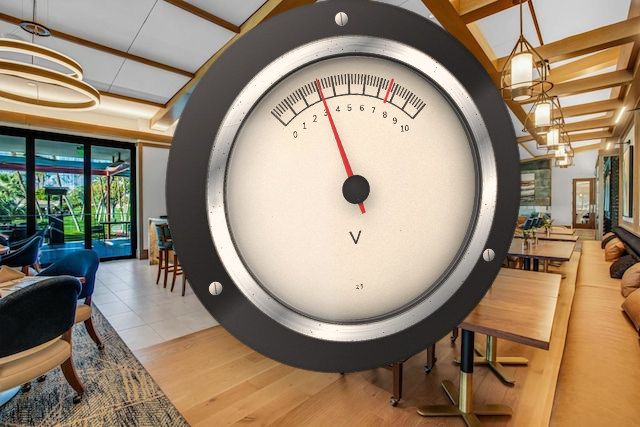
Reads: 3 V
